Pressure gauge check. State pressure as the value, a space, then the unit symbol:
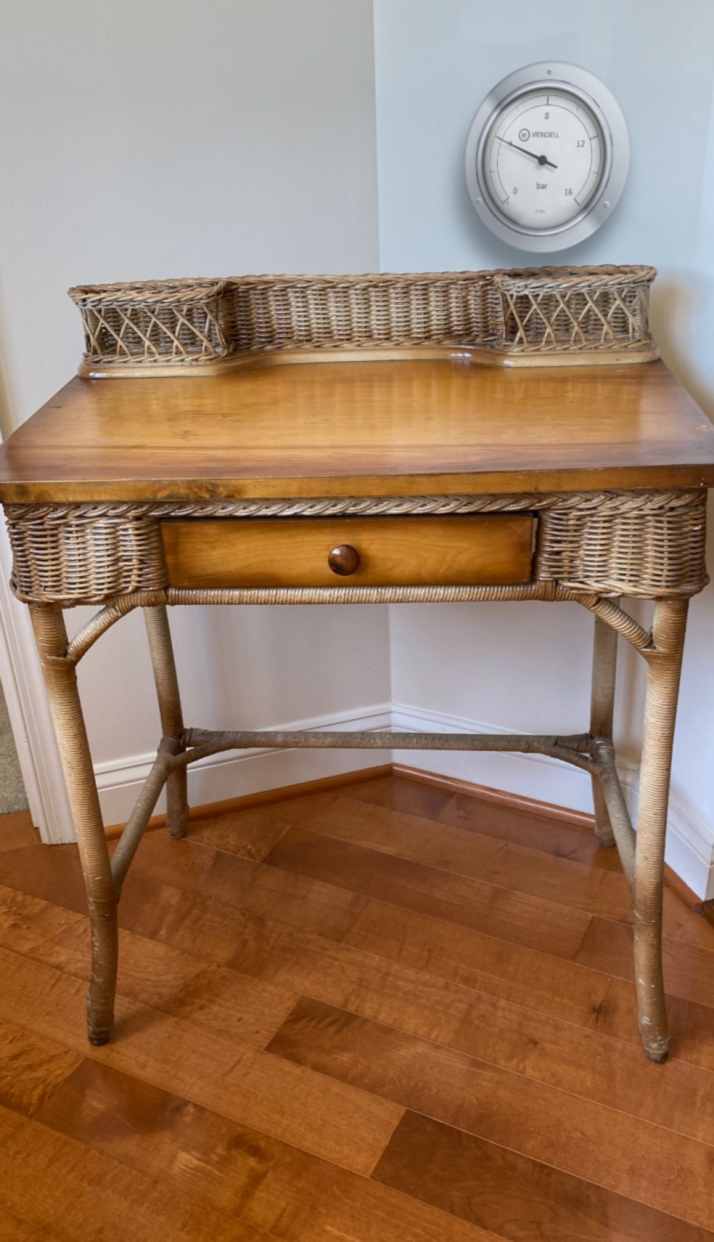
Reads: 4 bar
